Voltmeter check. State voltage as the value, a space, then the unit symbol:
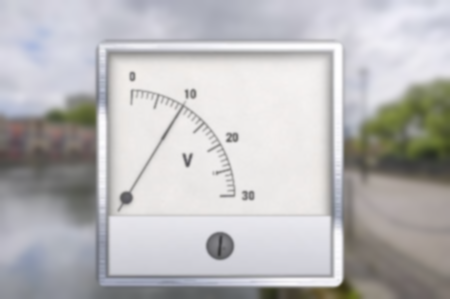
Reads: 10 V
